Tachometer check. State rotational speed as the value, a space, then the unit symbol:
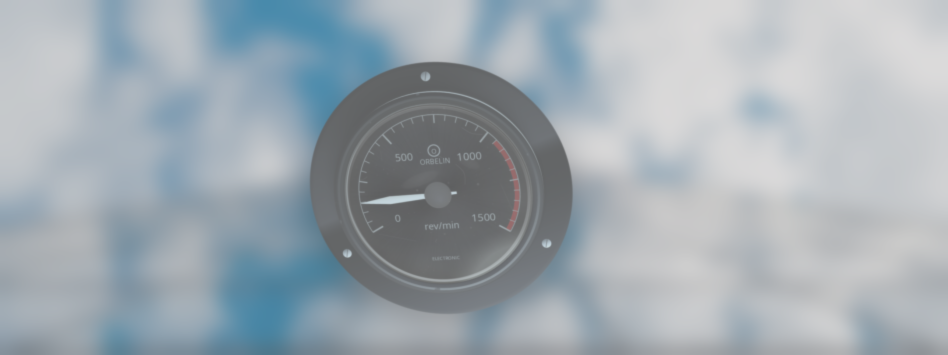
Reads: 150 rpm
